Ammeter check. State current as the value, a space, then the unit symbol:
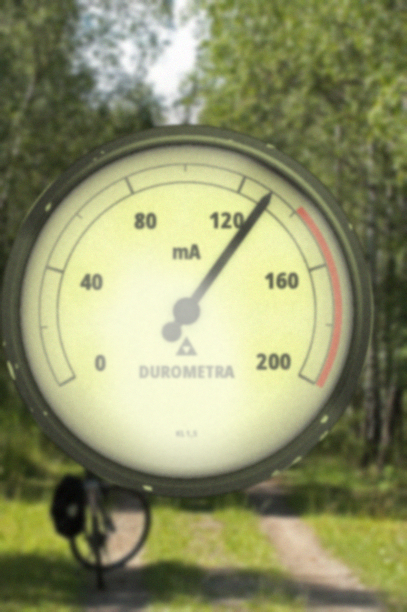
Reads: 130 mA
